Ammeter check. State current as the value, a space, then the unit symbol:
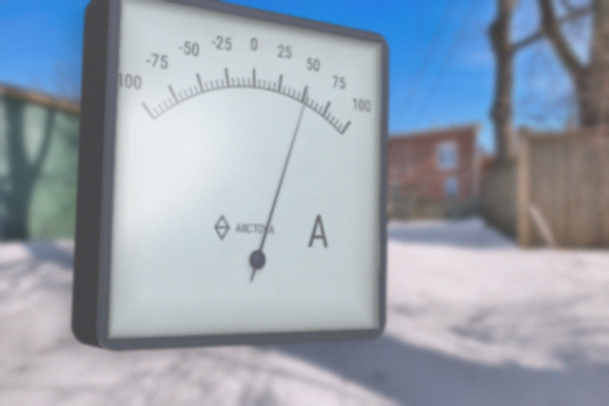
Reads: 50 A
